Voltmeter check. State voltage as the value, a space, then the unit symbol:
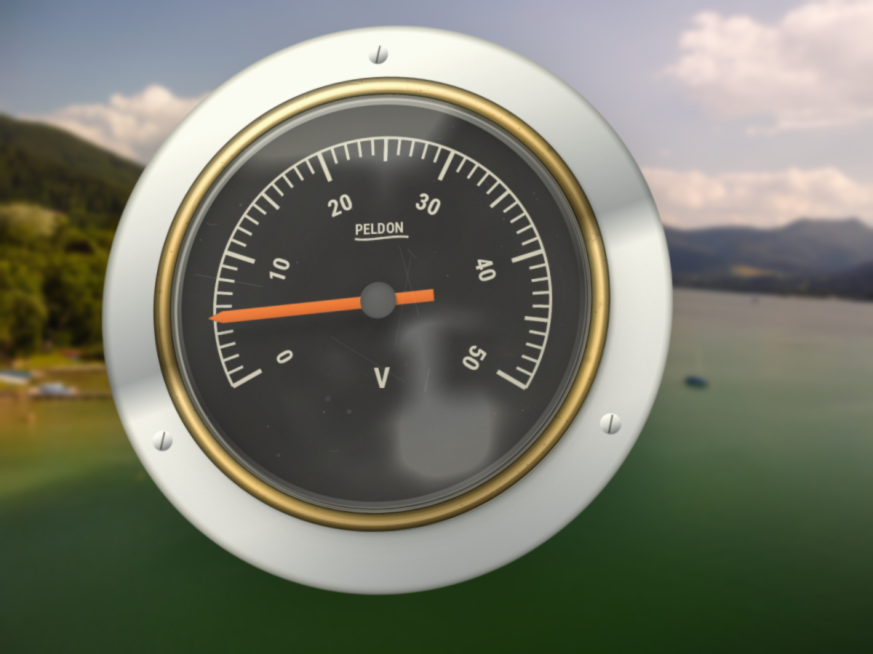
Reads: 5 V
